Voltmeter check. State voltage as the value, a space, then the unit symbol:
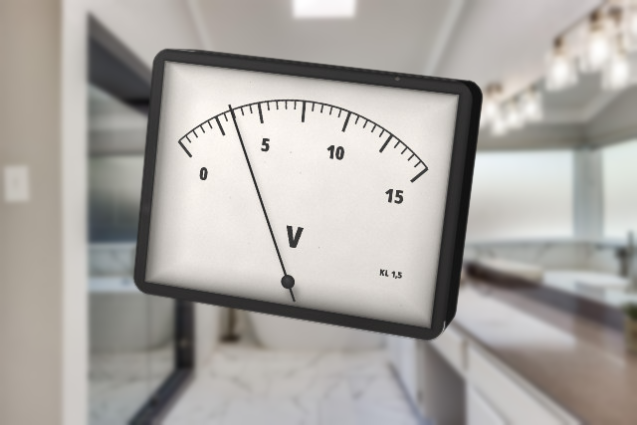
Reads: 3.5 V
